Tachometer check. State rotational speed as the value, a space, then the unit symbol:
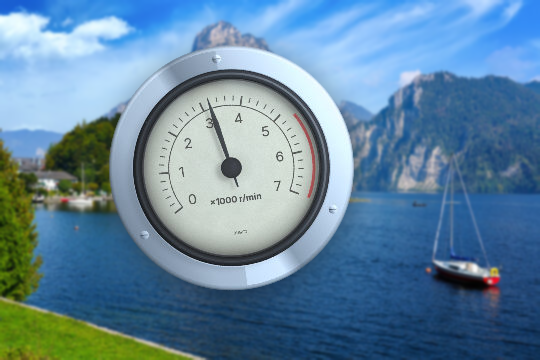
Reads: 3200 rpm
